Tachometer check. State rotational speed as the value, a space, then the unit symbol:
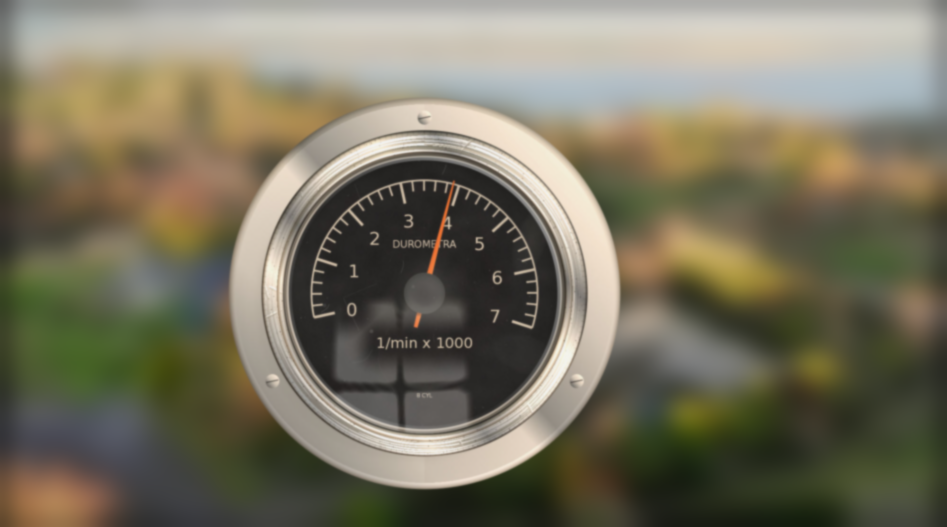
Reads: 3900 rpm
